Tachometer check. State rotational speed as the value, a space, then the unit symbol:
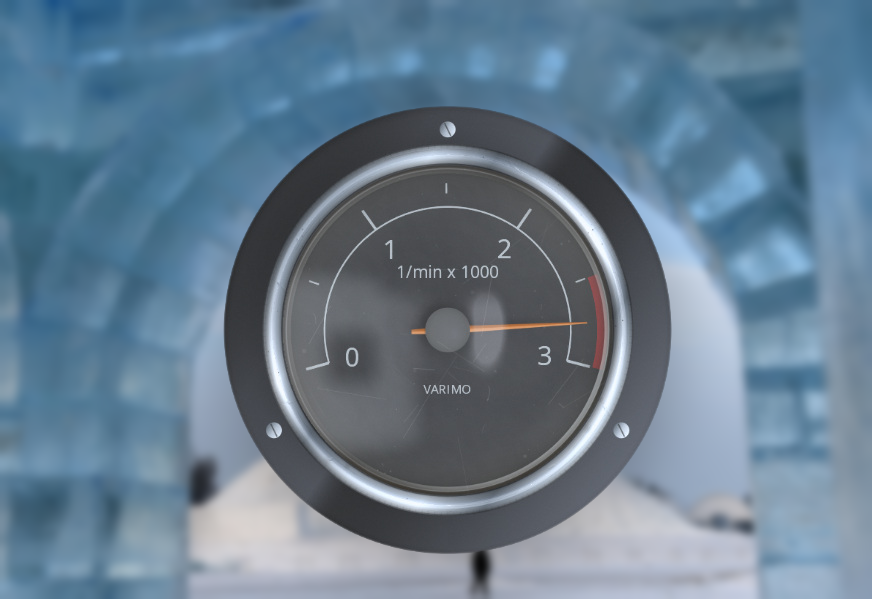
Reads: 2750 rpm
